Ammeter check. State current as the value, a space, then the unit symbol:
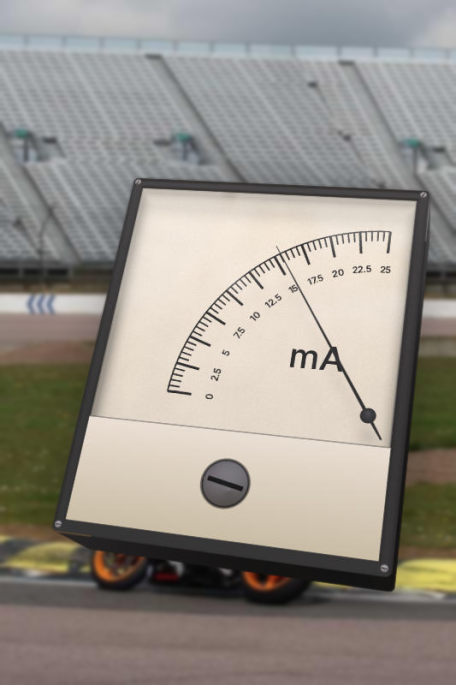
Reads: 15.5 mA
